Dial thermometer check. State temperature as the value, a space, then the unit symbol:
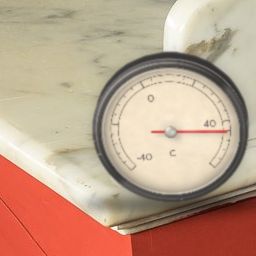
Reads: 44 °C
